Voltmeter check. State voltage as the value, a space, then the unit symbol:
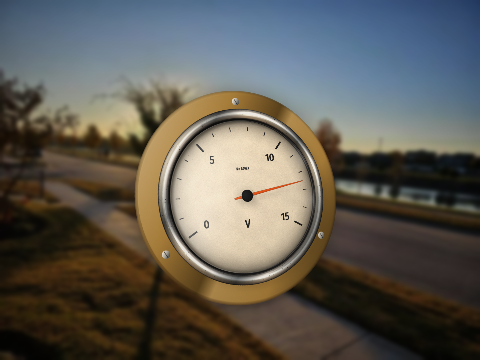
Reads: 12.5 V
